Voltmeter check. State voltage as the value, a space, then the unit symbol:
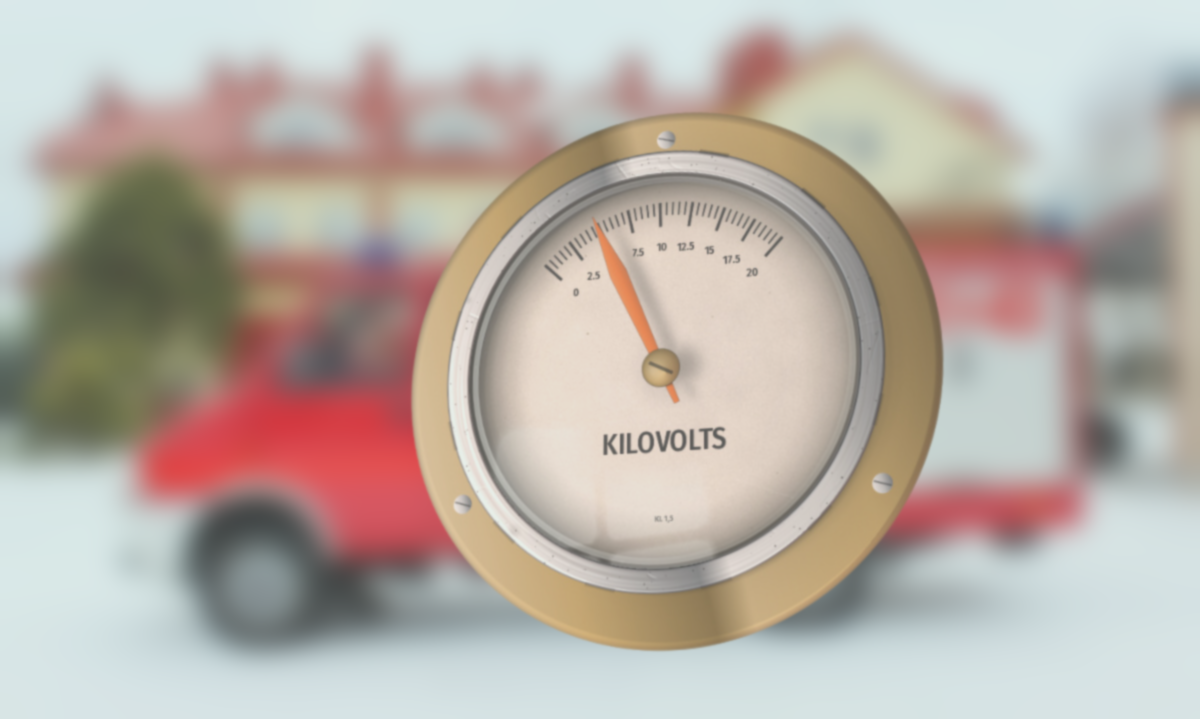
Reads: 5 kV
